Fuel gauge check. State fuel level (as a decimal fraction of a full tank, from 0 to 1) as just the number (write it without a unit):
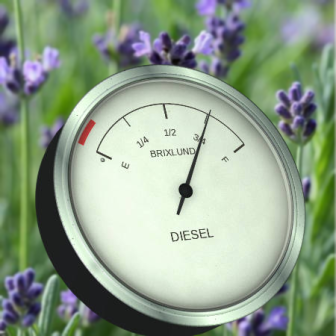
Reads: 0.75
